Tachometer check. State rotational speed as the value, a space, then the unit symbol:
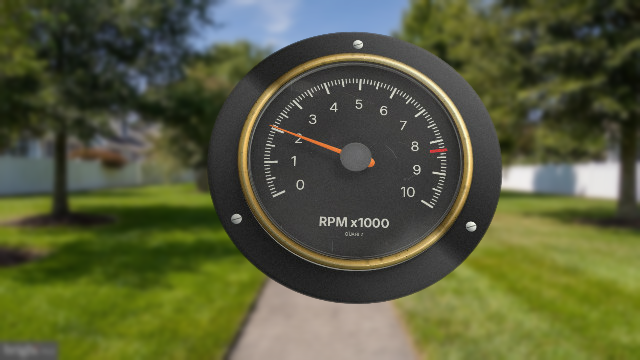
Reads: 2000 rpm
